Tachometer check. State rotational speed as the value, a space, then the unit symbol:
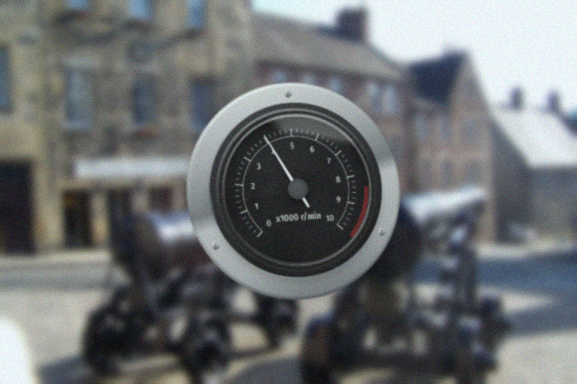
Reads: 4000 rpm
